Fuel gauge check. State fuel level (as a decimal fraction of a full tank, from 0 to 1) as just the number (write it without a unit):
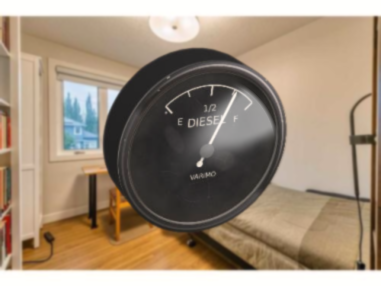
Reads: 0.75
